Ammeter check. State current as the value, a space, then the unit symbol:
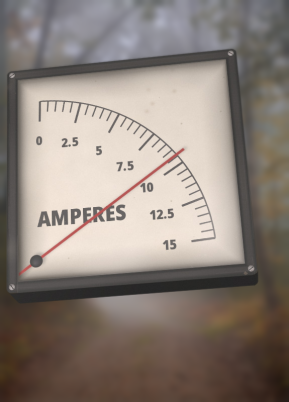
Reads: 9.5 A
